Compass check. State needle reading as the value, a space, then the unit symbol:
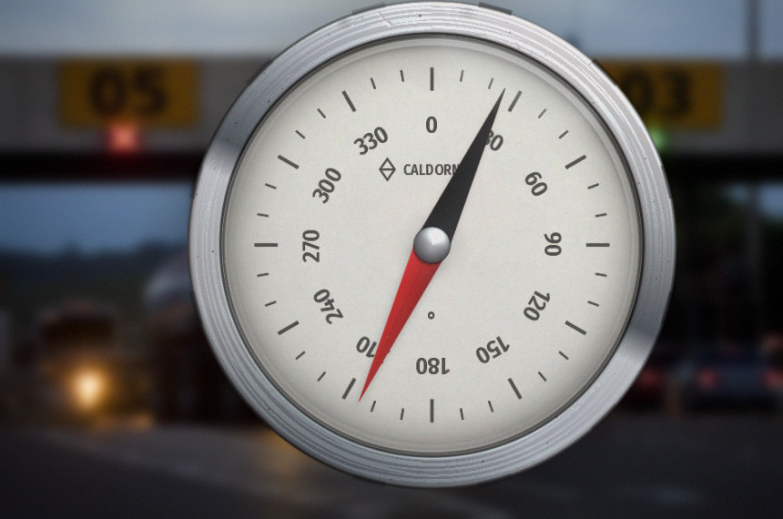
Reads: 205 °
